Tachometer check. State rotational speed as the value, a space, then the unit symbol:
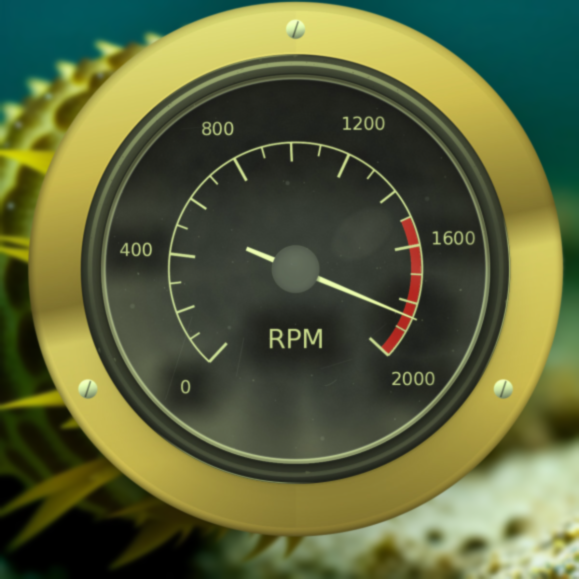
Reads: 1850 rpm
